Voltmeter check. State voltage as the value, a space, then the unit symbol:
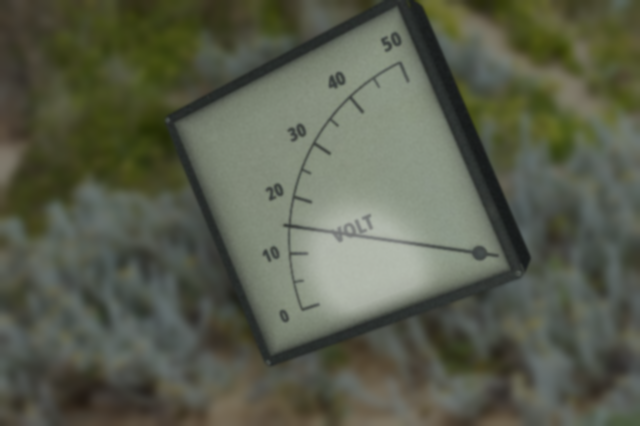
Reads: 15 V
